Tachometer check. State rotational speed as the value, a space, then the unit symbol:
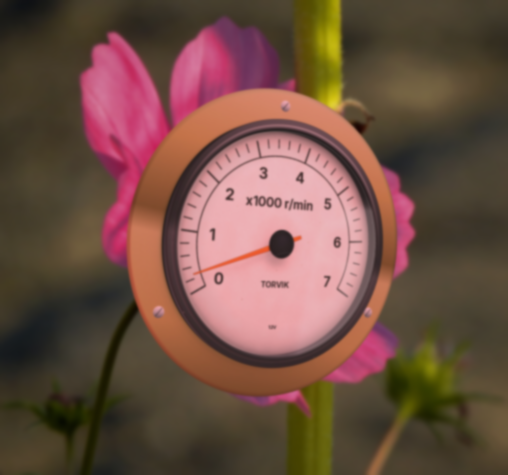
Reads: 300 rpm
